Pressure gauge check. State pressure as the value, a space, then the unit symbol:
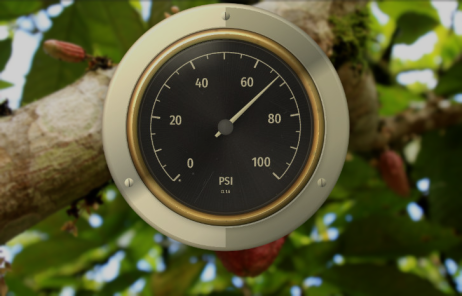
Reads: 67.5 psi
